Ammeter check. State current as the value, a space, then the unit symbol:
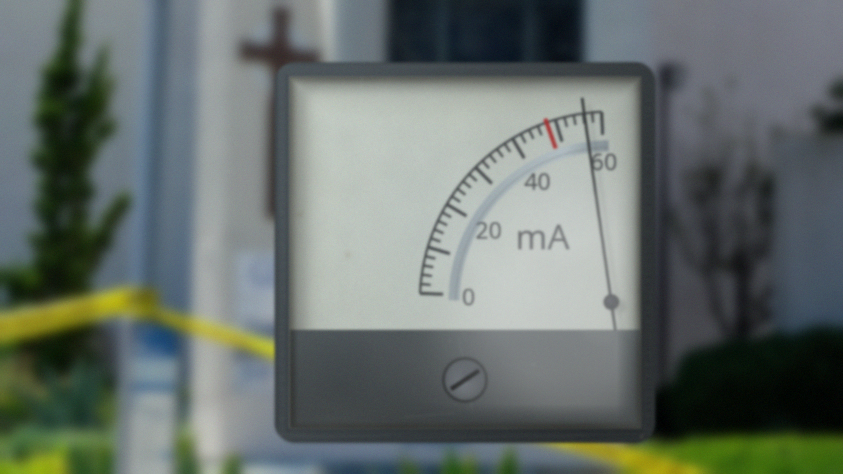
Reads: 56 mA
